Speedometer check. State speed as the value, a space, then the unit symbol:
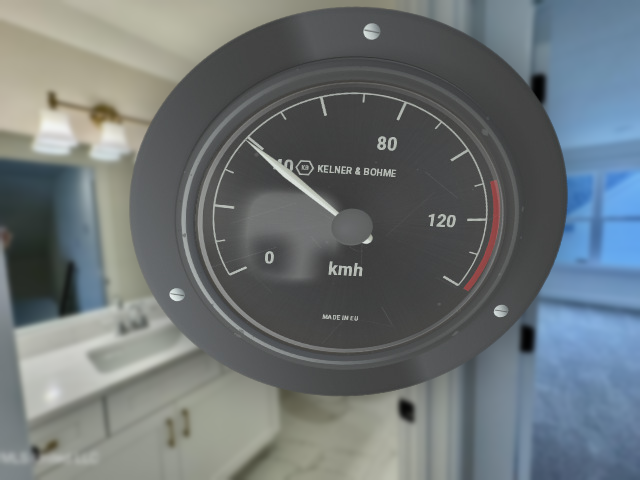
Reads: 40 km/h
